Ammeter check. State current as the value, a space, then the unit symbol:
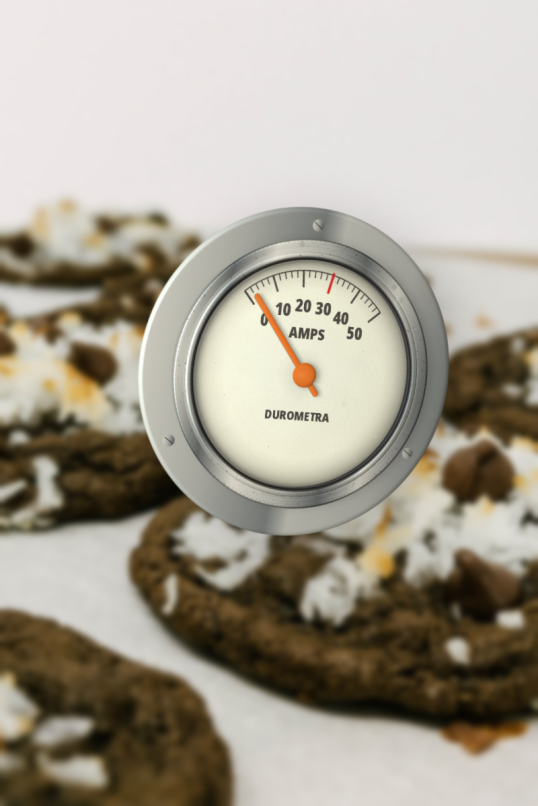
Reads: 2 A
